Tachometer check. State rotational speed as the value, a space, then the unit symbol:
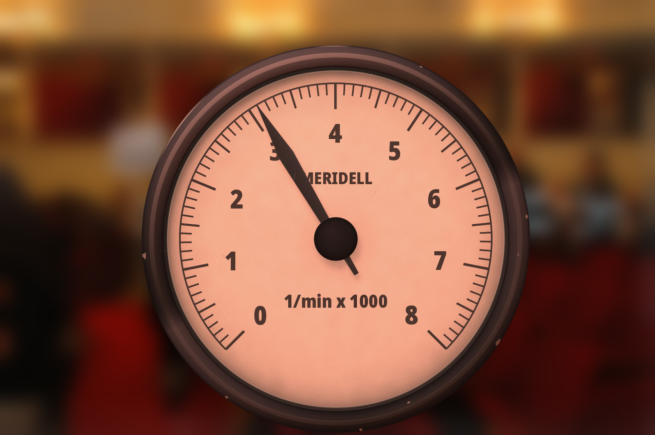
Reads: 3100 rpm
